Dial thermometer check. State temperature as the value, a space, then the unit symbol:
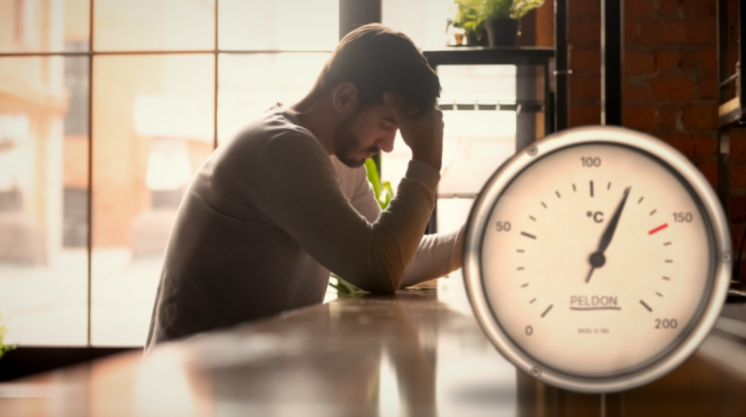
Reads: 120 °C
